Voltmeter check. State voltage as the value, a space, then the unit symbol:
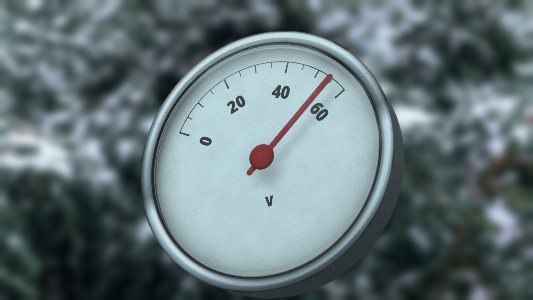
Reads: 55 V
